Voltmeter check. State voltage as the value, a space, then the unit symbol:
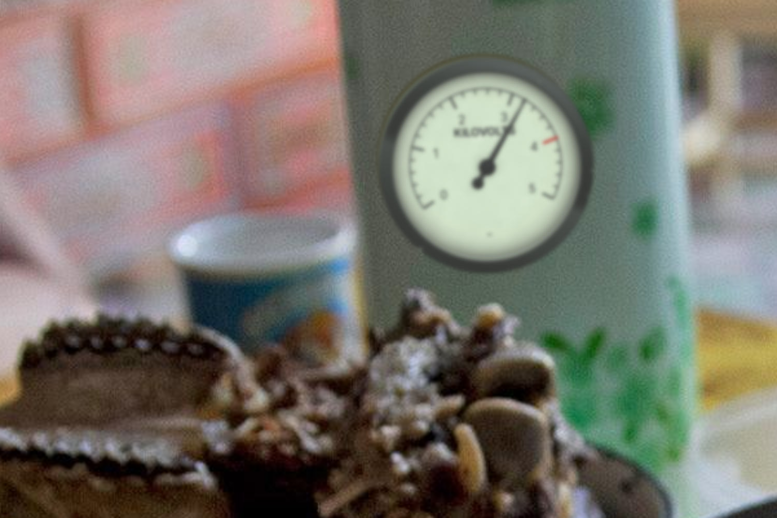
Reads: 3.2 kV
